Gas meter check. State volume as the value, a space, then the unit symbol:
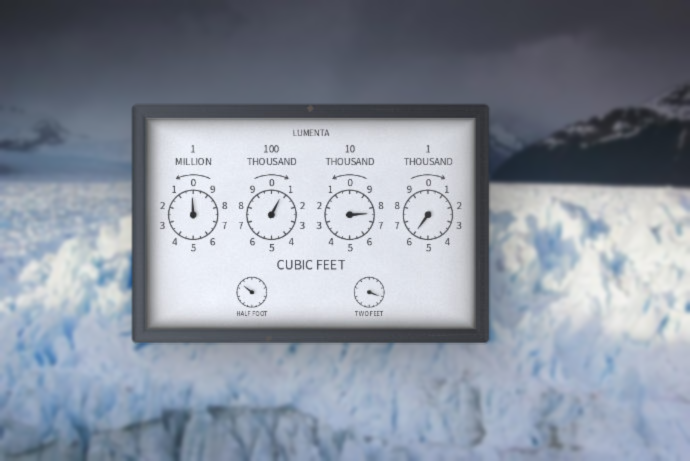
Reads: 7600 ft³
